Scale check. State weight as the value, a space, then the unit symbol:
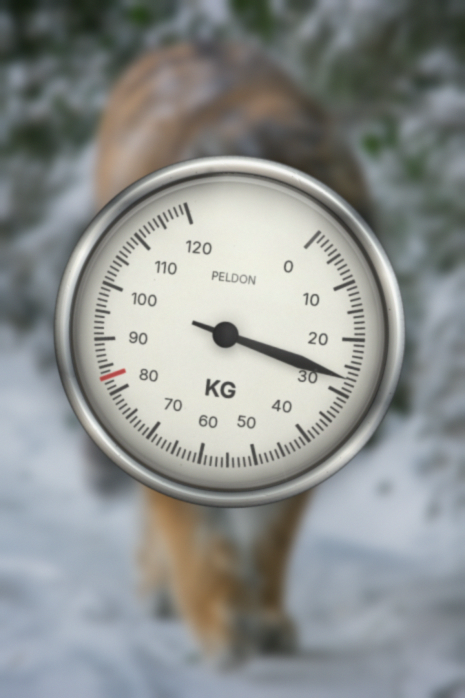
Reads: 27 kg
